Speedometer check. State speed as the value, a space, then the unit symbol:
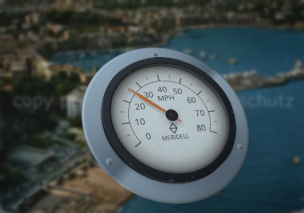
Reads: 25 mph
